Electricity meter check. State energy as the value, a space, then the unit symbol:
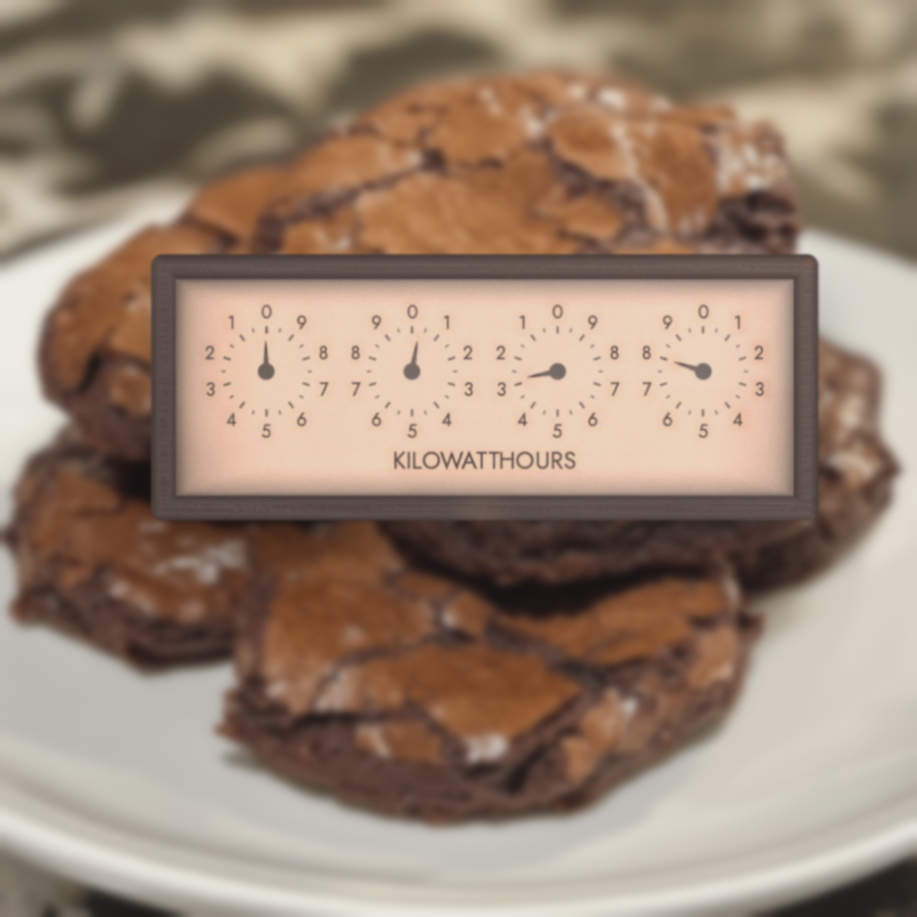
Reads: 28 kWh
